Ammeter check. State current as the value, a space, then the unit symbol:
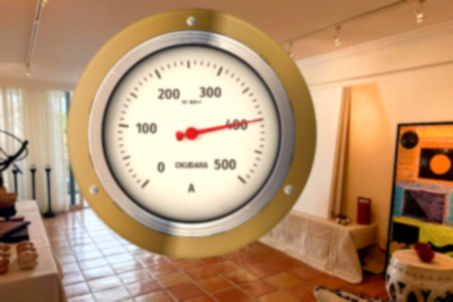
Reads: 400 A
